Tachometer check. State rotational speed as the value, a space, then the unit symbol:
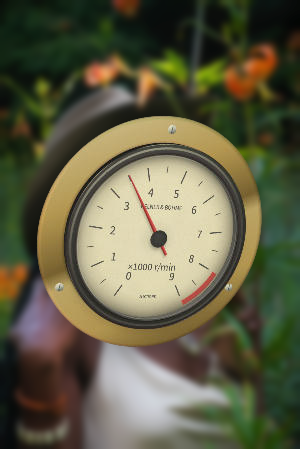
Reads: 3500 rpm
